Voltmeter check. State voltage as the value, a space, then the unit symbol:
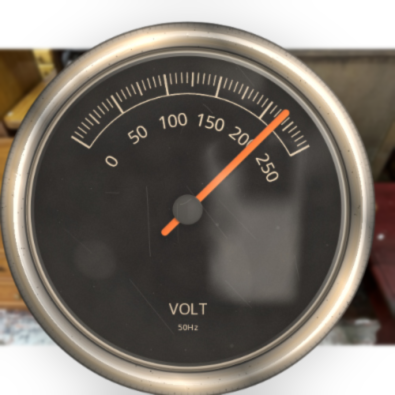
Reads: 215 V
